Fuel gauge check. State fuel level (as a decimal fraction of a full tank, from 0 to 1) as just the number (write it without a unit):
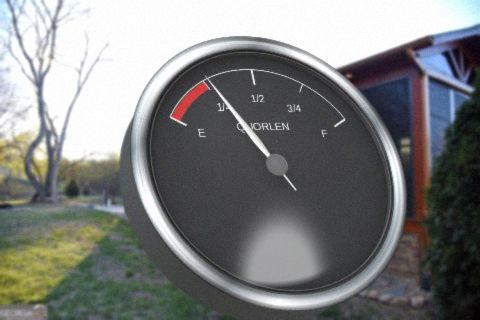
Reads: 0.25
